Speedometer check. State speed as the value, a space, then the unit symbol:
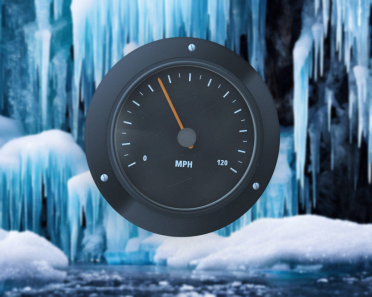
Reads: 45 mph
